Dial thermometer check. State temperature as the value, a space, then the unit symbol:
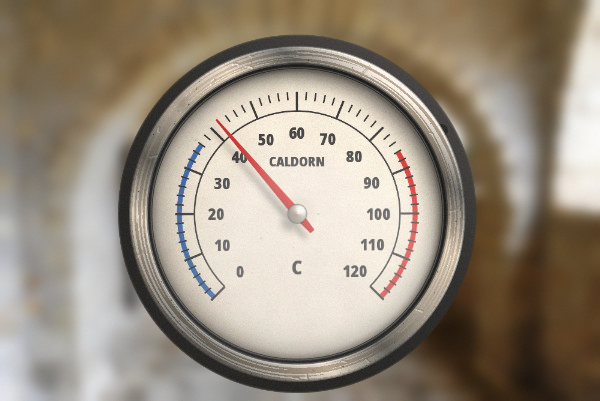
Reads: 42 °C
